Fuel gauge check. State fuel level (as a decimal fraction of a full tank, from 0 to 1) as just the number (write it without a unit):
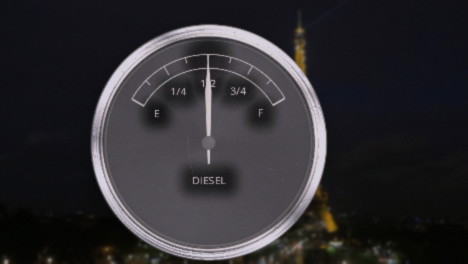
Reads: 0.5
